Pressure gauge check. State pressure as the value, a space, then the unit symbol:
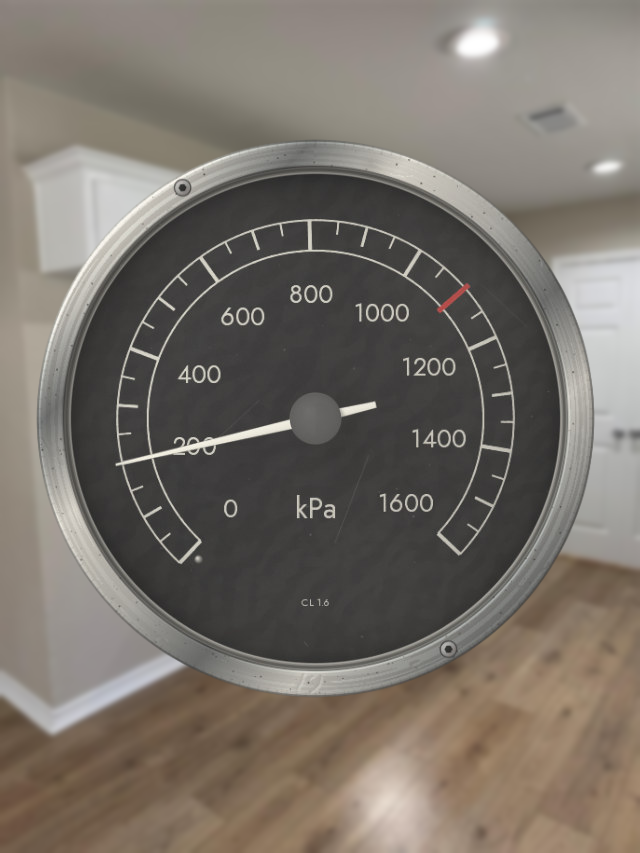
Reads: 200 kPa
